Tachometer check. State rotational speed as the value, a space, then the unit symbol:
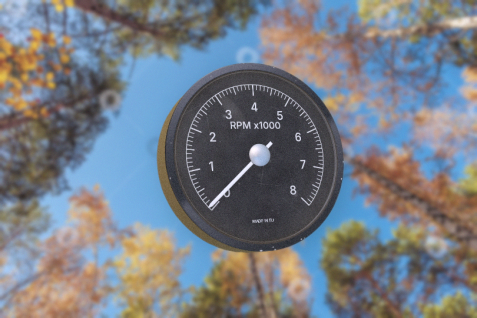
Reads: 100 rpm
